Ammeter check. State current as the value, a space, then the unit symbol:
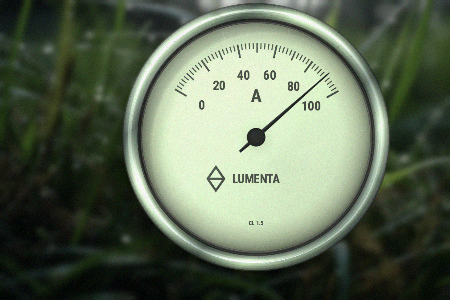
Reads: 90 A
